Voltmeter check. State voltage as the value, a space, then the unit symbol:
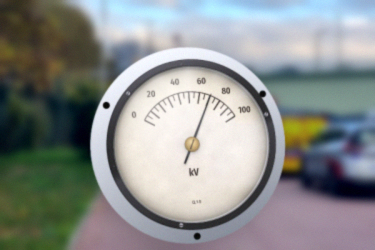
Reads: 70 kV
